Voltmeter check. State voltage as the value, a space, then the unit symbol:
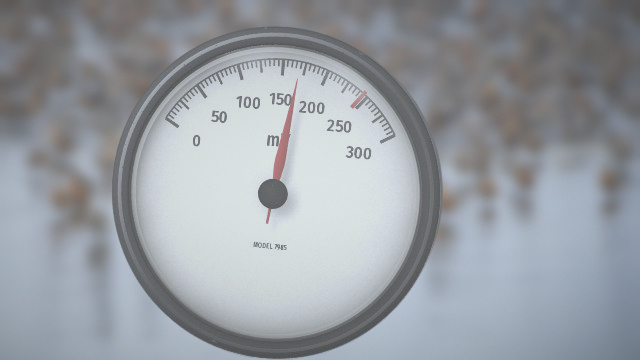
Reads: 170 mV
